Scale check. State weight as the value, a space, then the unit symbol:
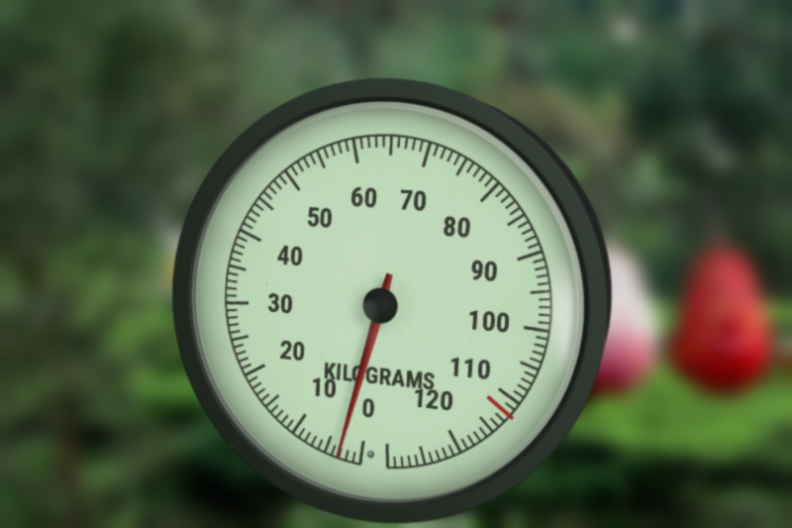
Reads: 3 kg
